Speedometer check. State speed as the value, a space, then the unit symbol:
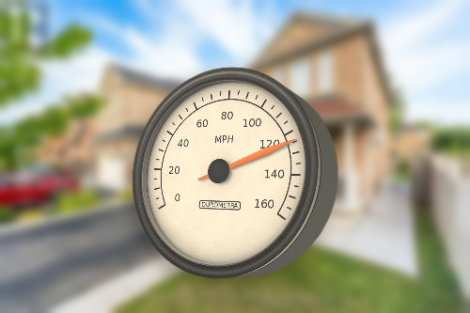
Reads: 125 mph
